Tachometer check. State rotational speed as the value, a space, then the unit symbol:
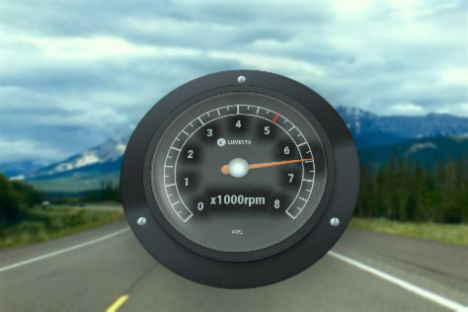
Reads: 6500 rpm
